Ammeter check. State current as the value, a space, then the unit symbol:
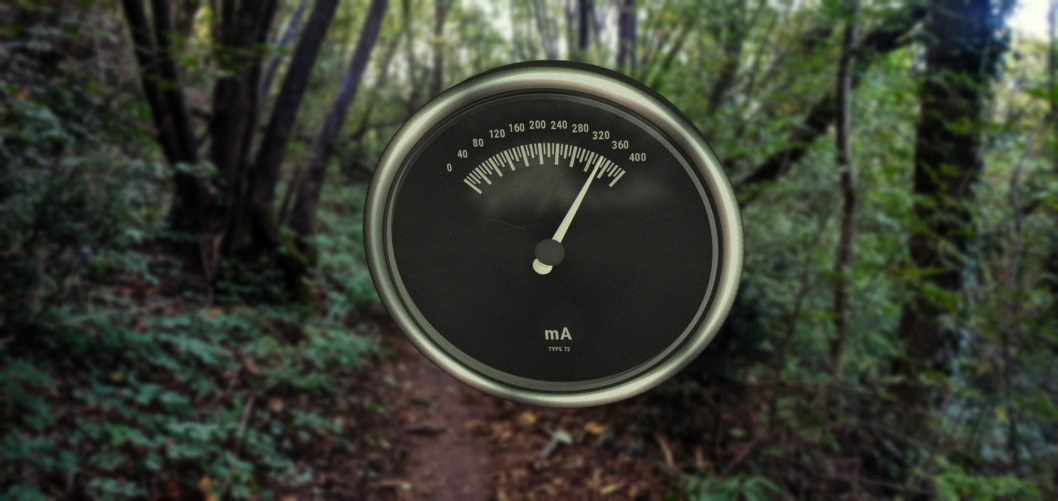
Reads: 340 mA
